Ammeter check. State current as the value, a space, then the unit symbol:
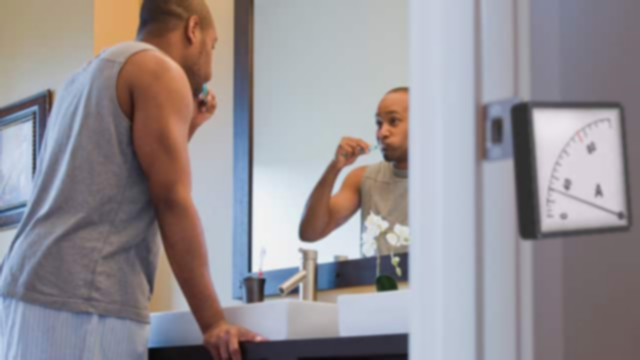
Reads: 30 A
